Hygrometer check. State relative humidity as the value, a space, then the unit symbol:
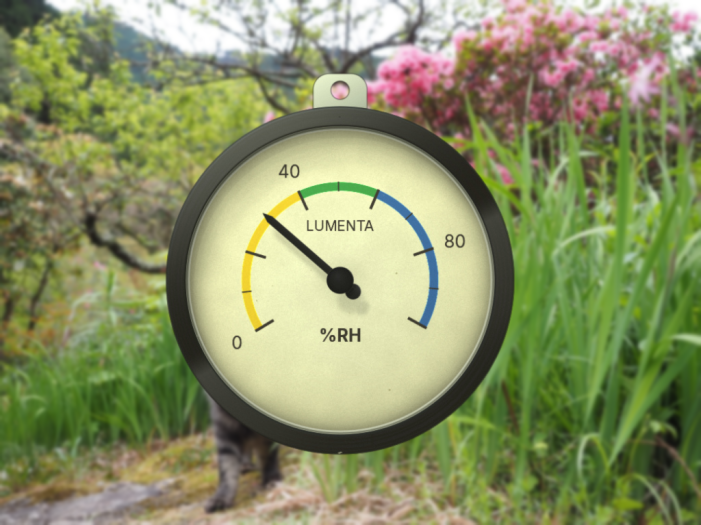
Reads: 30 %
